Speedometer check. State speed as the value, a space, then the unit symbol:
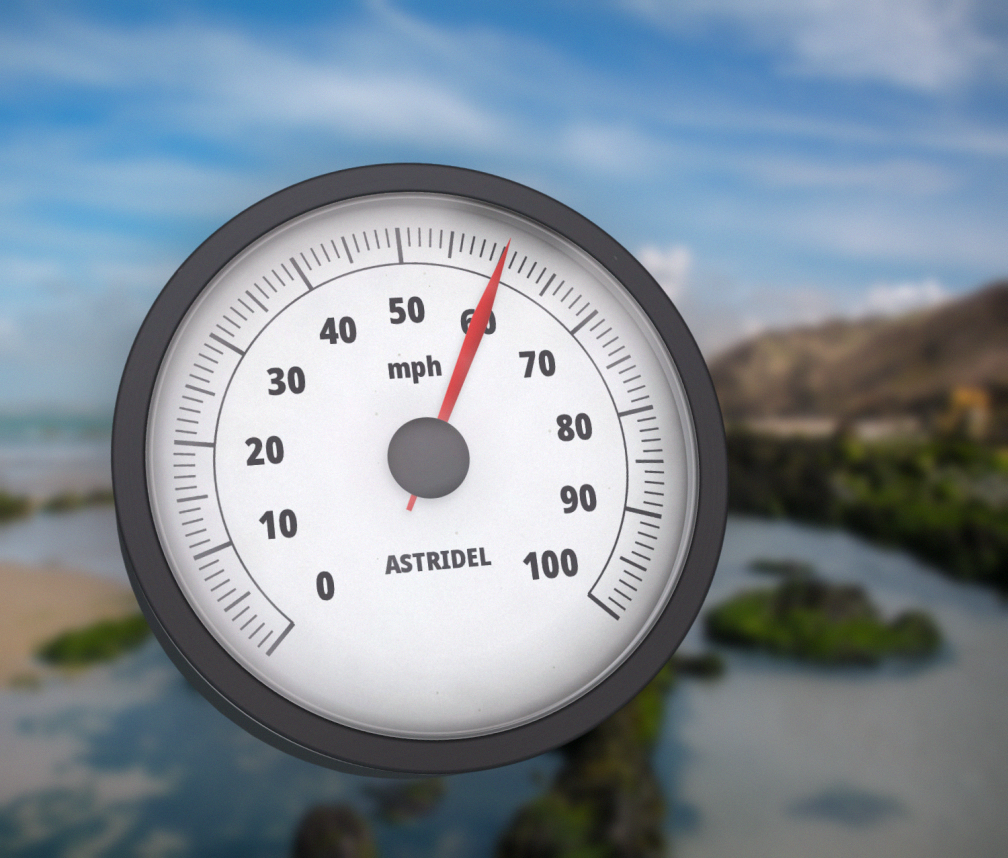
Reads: 60 mph
